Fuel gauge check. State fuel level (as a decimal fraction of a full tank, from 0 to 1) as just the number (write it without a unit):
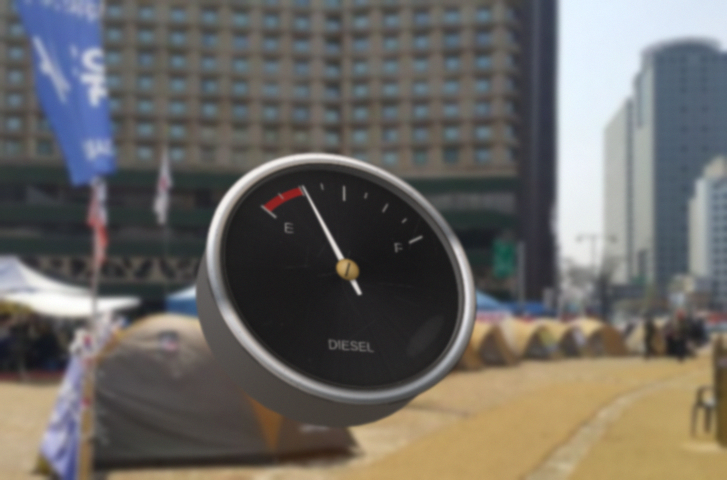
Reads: 0.25
